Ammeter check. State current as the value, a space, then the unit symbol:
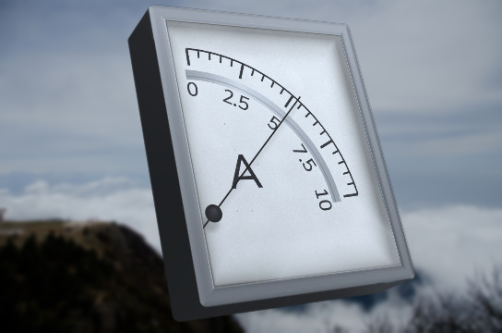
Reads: 5.25 A
